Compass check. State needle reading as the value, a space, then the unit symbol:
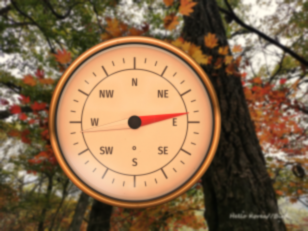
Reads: 80 °
